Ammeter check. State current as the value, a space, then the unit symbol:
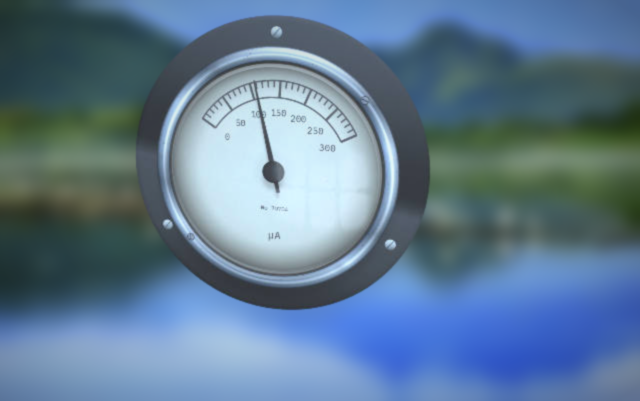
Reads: 110 µA
